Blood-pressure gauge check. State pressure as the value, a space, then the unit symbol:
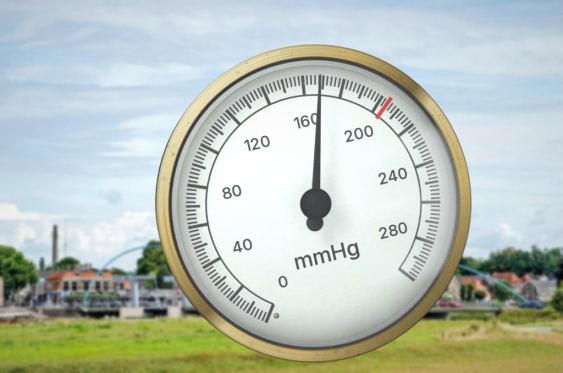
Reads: 168 mmHg
